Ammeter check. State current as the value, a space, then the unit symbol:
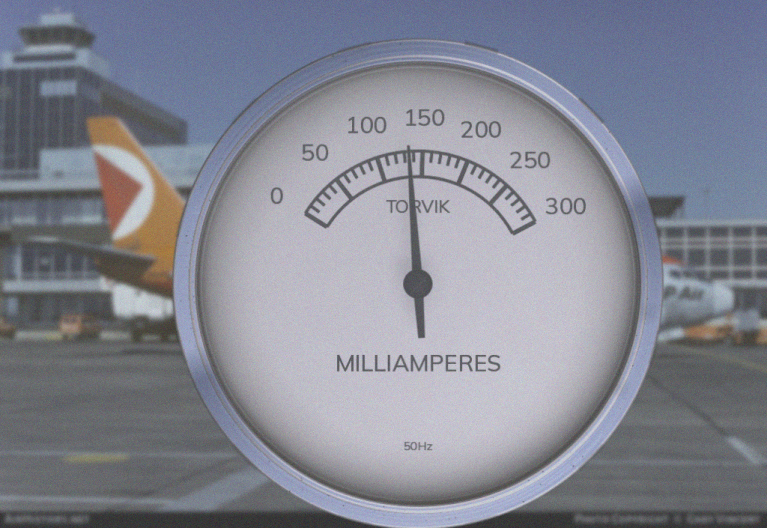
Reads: 135 mA
